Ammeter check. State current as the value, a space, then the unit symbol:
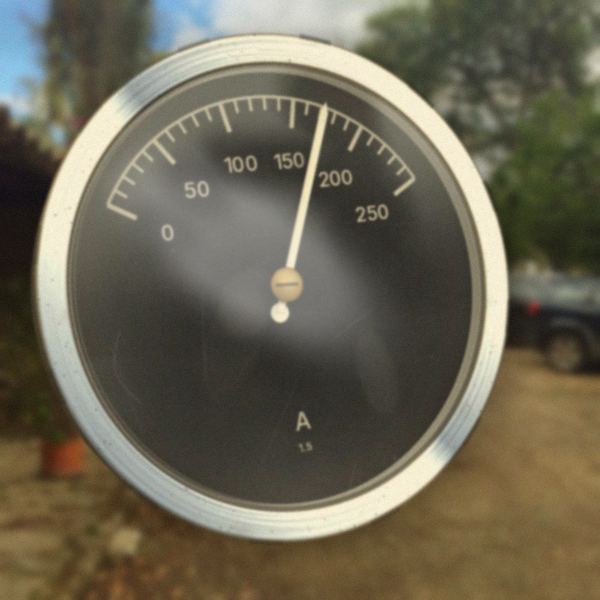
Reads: 170 A
